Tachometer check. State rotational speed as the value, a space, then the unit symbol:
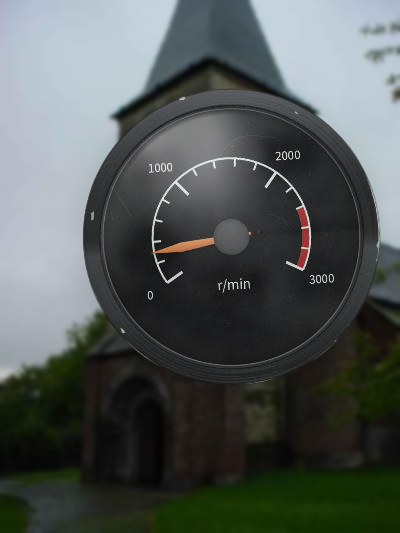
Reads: 300 rpm
